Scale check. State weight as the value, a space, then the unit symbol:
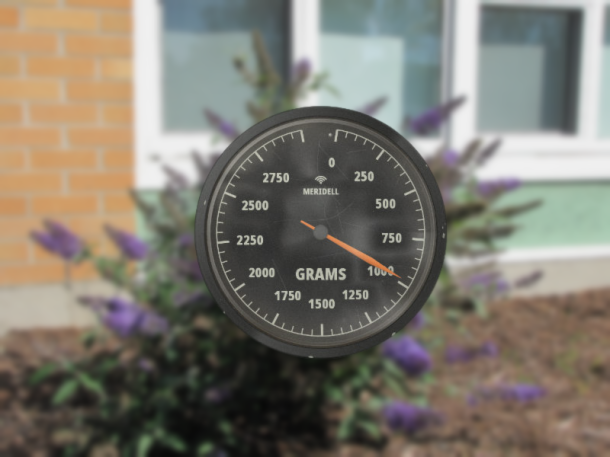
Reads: 975 g
